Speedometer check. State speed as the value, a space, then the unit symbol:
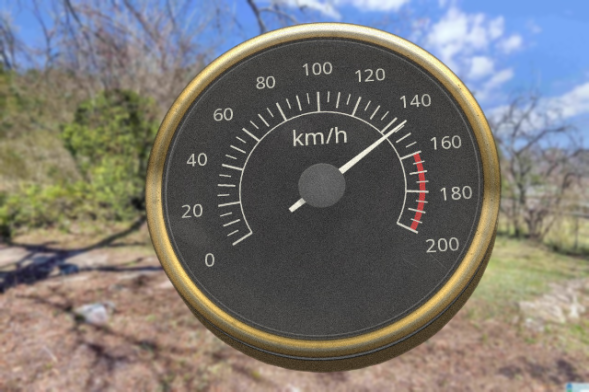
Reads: 145 km/h
